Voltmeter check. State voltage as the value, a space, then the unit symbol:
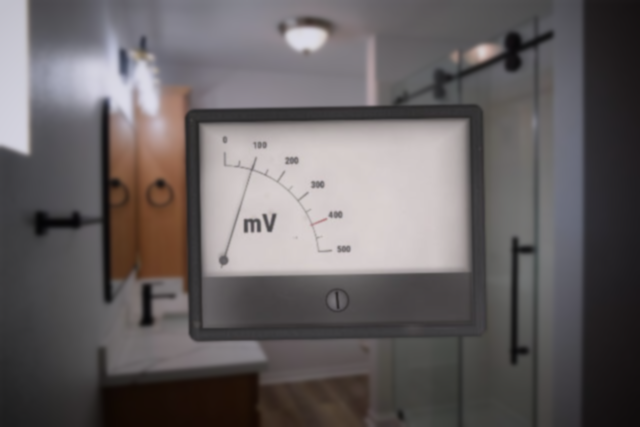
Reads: 100 mV
